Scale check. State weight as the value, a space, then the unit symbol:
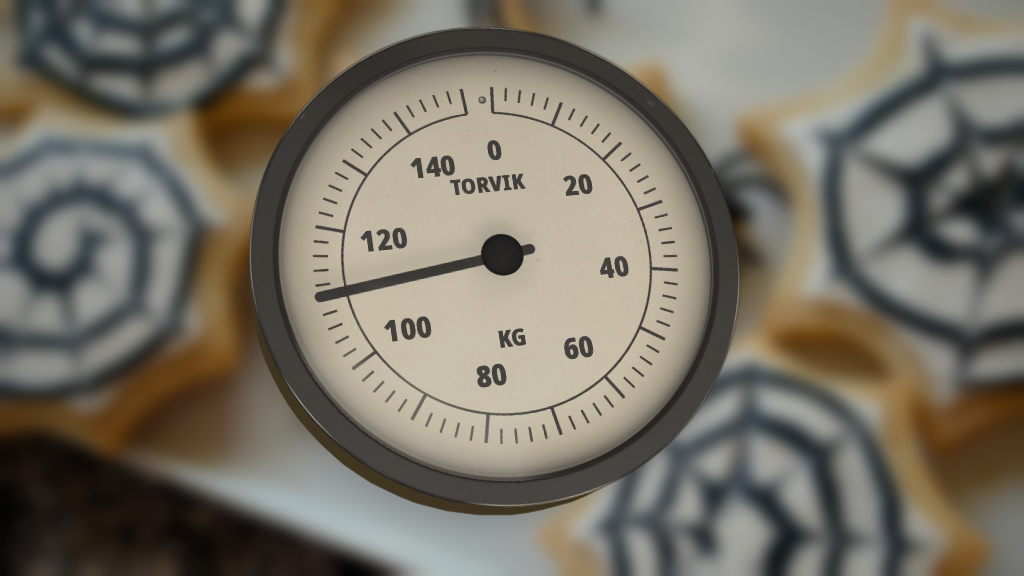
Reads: 110 kg
